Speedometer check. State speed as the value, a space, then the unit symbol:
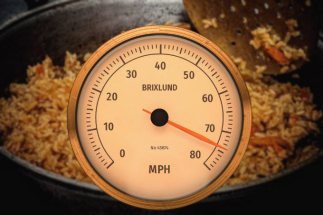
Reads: 74 mph
